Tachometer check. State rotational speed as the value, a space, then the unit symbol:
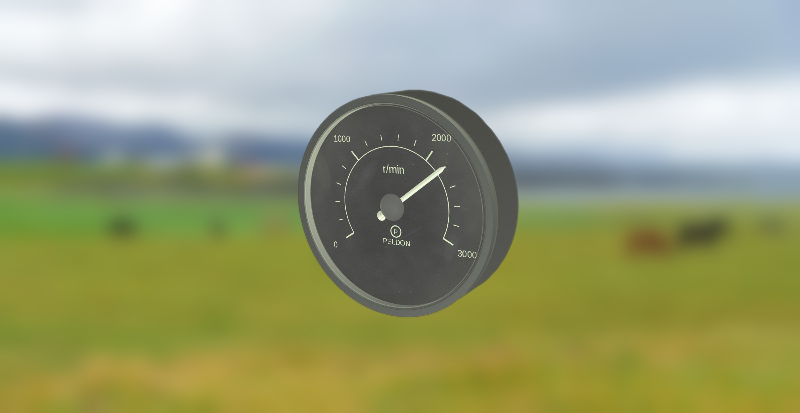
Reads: 2200 rpm
